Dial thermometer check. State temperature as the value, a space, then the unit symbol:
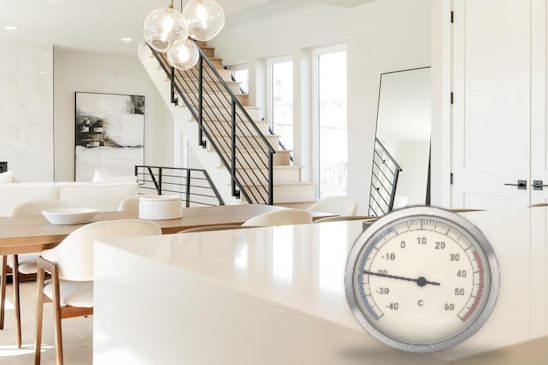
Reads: -20 °C
